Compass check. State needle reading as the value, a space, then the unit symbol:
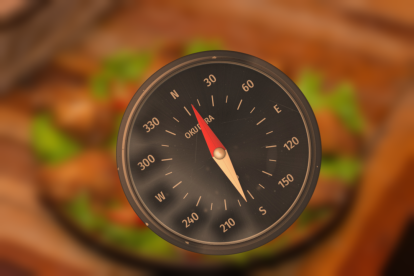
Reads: 7.5 °
